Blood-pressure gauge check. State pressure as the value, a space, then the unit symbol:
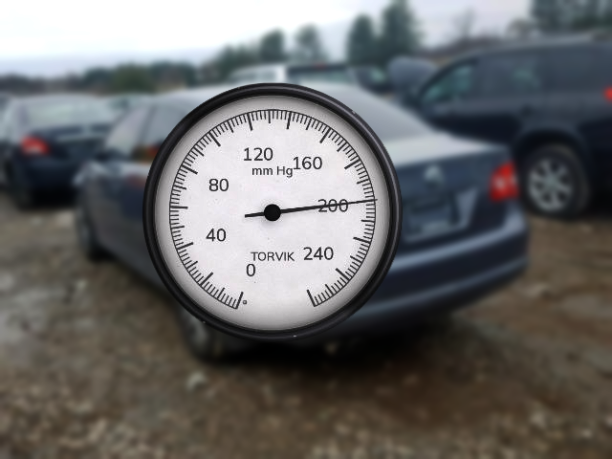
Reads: 200 mmHg
